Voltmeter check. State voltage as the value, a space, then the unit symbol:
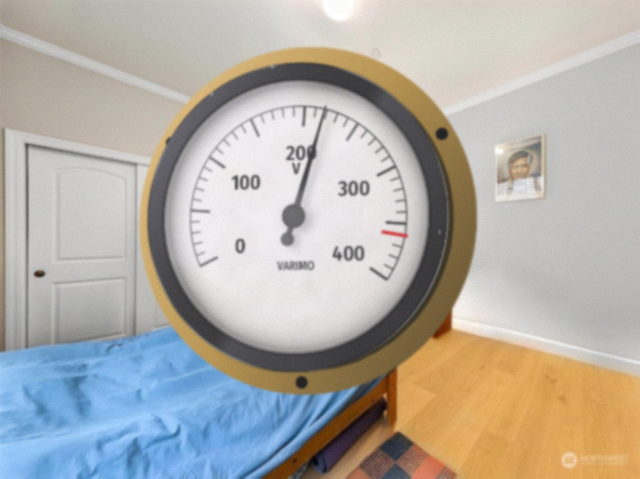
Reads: 220 V
